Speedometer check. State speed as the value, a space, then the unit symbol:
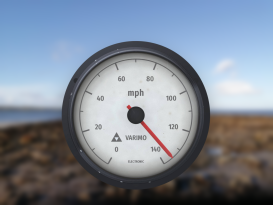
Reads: 135 mph
